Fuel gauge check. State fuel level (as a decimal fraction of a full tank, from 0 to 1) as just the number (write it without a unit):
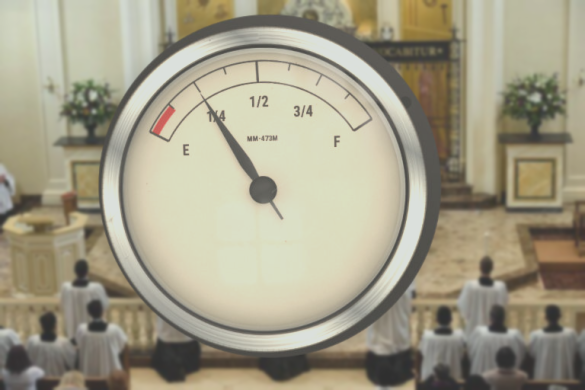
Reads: 0.25
